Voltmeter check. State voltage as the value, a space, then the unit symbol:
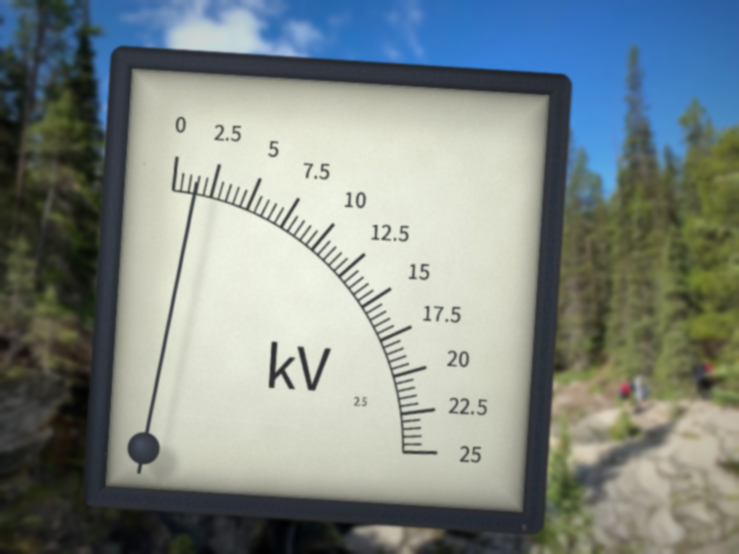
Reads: 1.5 kV
